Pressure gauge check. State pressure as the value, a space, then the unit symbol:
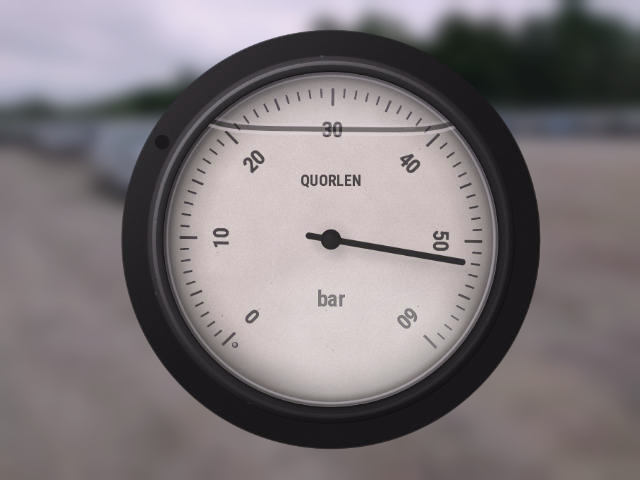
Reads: 52 bar
